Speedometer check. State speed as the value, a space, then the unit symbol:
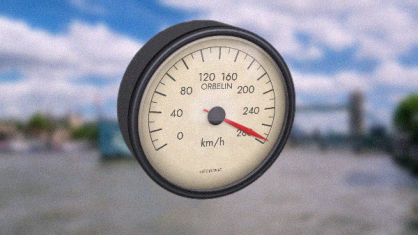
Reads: 275 km/h
